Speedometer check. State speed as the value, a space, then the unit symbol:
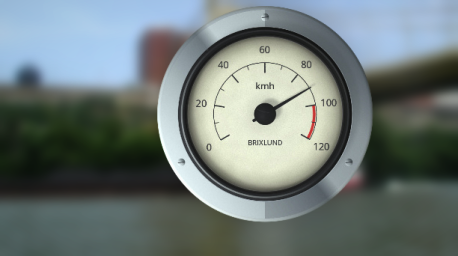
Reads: 90 km/h
